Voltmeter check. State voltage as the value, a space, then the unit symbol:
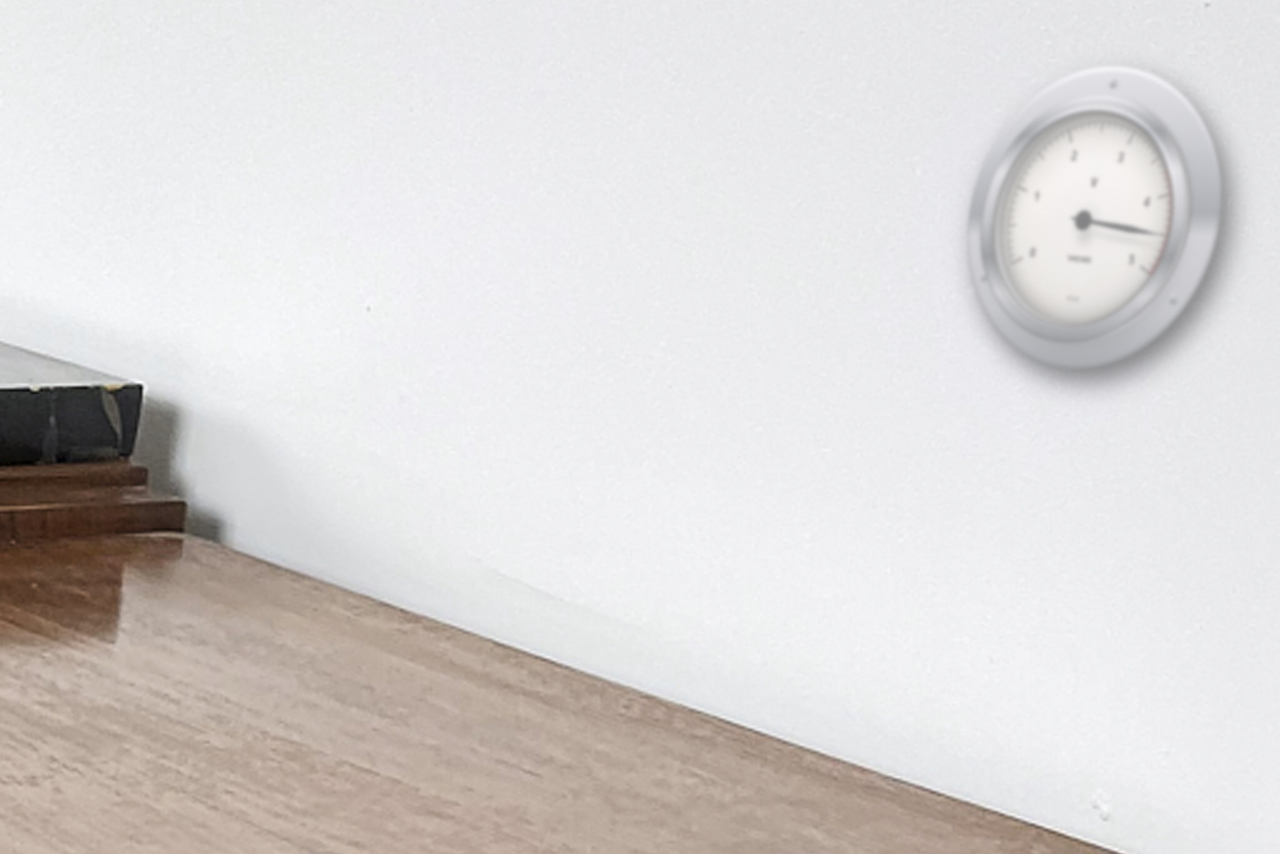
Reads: 4.5 V
